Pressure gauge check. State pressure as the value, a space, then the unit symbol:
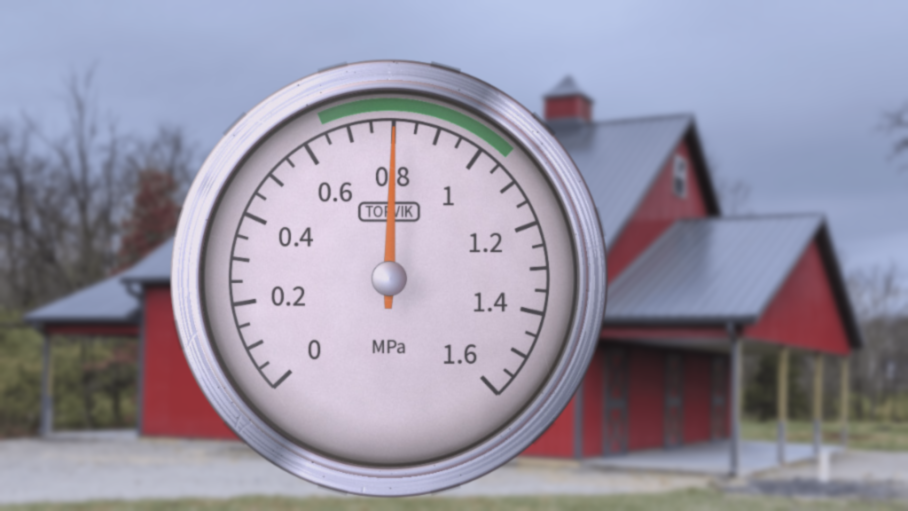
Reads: 0.8 MPa
